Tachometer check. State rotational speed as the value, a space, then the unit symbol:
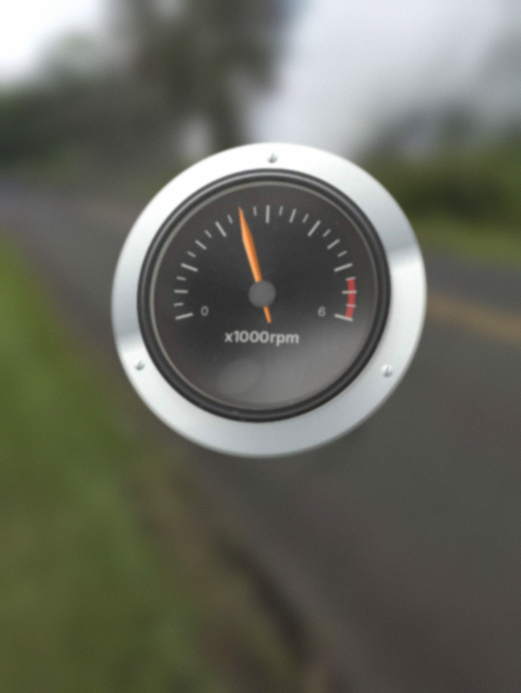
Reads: 2500 rpm
